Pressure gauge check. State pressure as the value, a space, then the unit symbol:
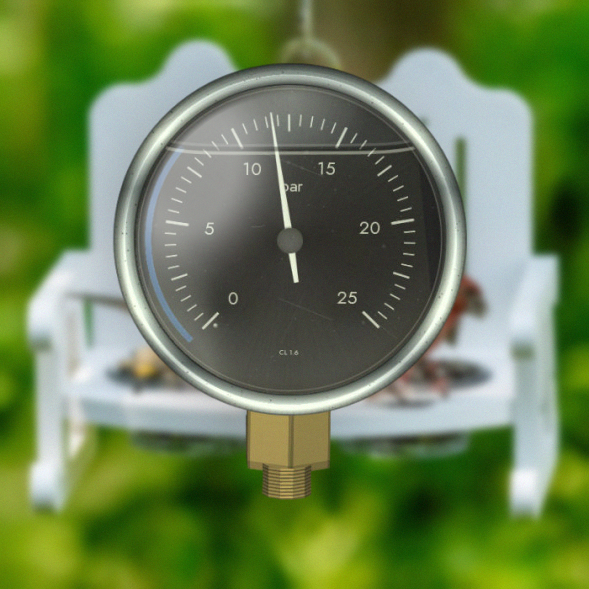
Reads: 11.75 bar
